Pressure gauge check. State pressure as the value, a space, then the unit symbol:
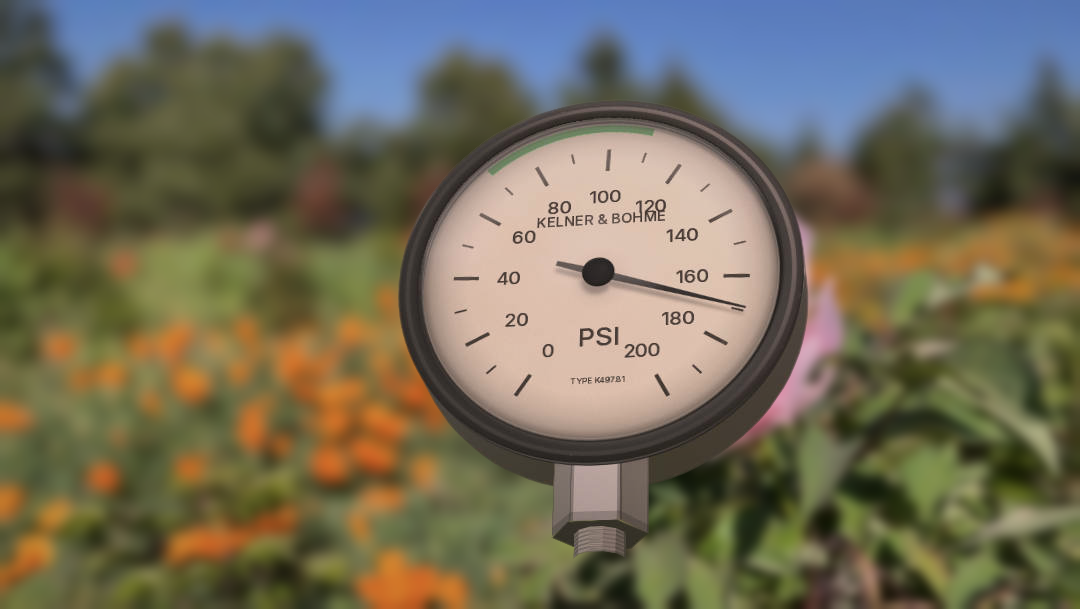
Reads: 170 psi
